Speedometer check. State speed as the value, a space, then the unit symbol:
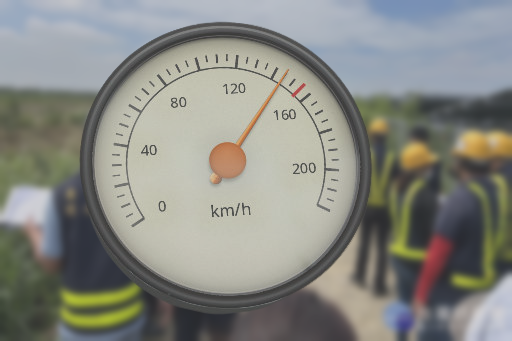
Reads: 145 km/h
